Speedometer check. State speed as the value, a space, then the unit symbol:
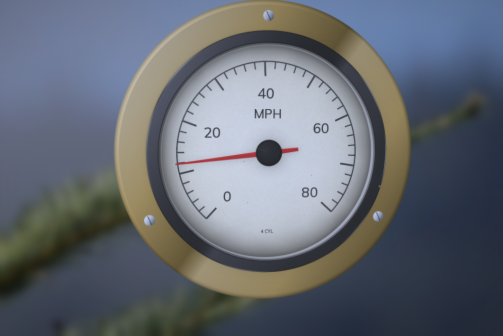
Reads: 12 mph
